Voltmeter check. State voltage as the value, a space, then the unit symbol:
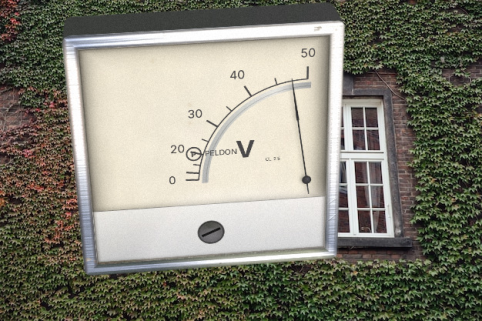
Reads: 47.5 V
